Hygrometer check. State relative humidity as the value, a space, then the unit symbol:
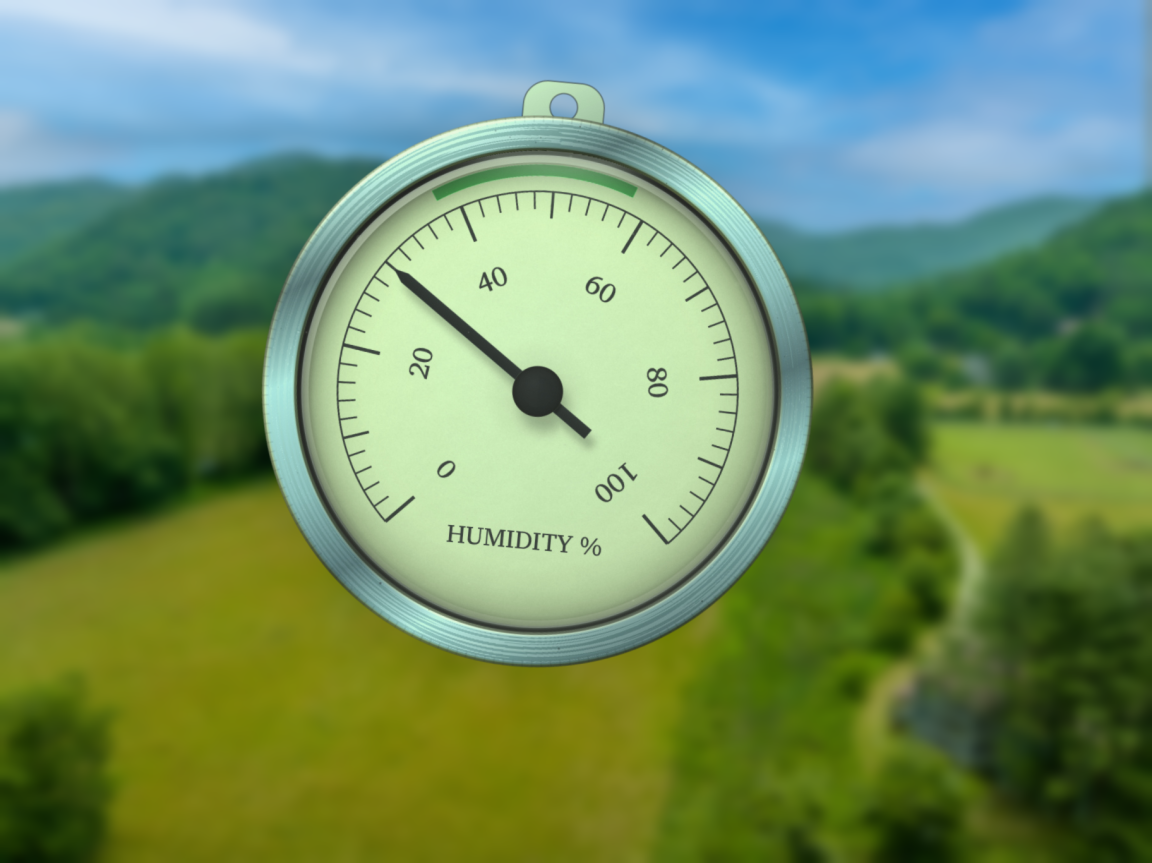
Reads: 30 %
